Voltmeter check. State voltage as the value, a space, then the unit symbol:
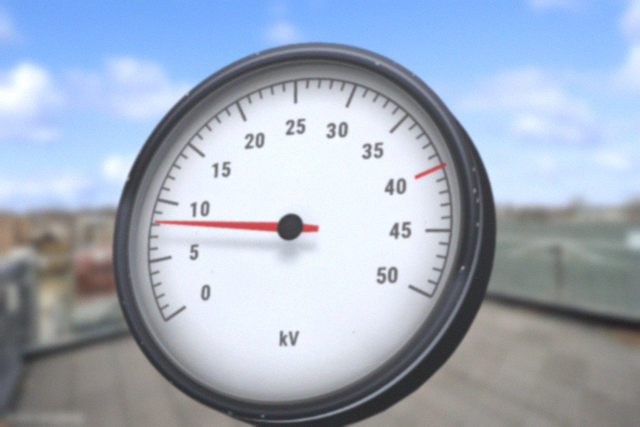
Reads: 8 kV
